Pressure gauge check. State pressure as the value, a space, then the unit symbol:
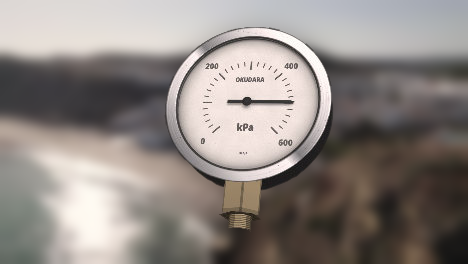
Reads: 500 kPa
